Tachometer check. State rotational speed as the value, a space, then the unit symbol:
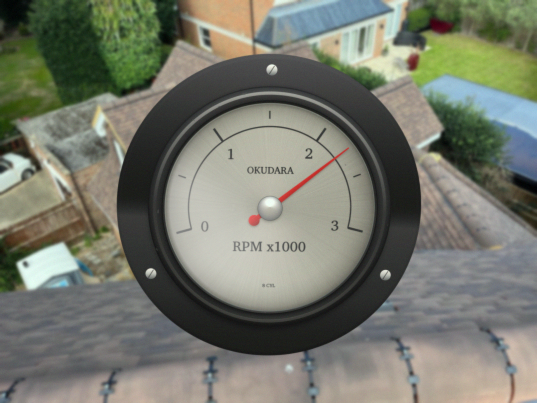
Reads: 2250 rpm
